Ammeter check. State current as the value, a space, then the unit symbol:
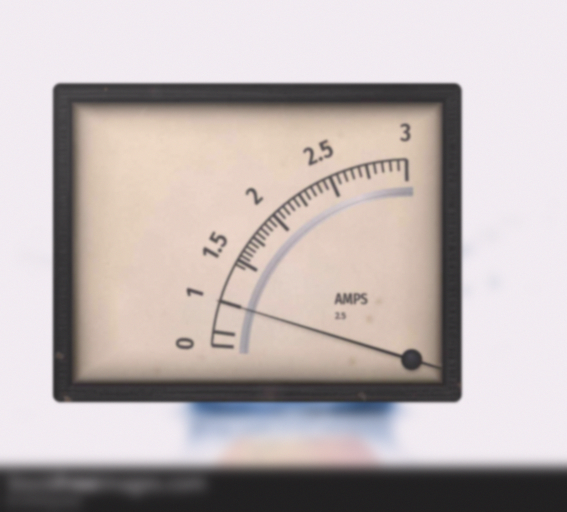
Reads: 1 A
